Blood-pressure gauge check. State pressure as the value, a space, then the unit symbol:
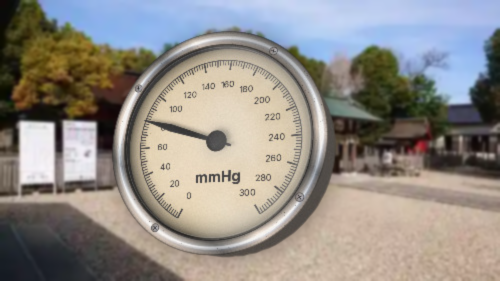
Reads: 80 mmHg
